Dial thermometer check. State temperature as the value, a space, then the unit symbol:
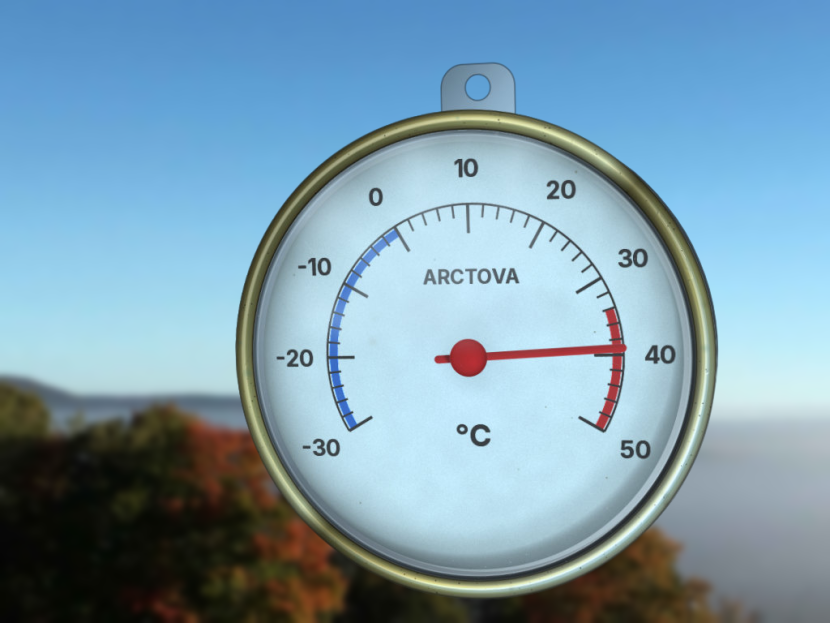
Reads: 39 °C
